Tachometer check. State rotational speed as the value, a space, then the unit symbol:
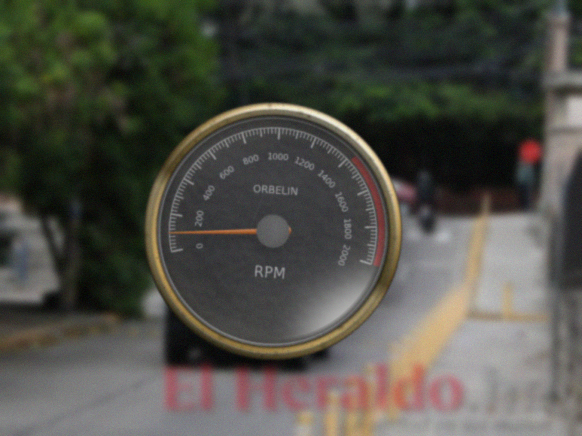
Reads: 100 rpm
